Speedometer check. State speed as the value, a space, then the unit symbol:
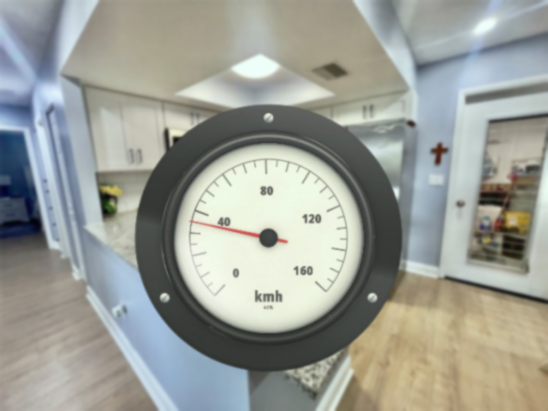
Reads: 35 km/h
